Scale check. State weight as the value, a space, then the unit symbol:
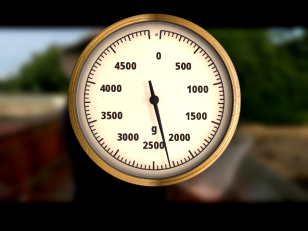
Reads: 2300 g
